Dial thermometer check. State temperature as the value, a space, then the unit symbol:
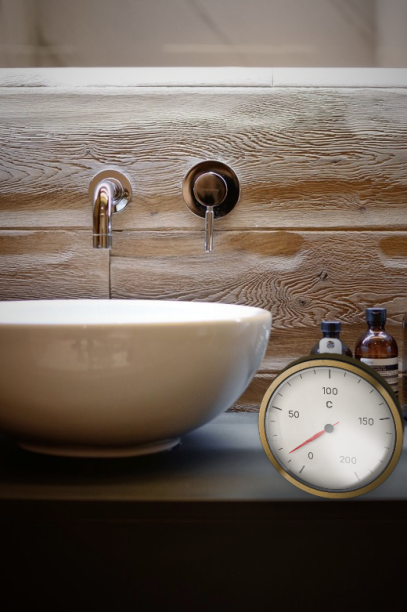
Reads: 15 °C
